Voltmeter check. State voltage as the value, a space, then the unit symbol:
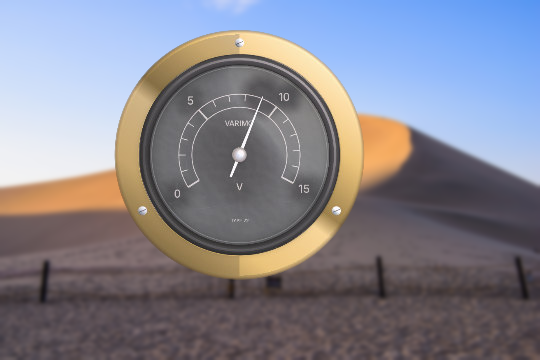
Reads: 9 V
